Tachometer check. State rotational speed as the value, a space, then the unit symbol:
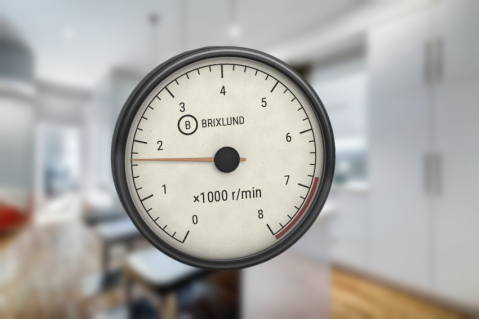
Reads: 1700 rpm
